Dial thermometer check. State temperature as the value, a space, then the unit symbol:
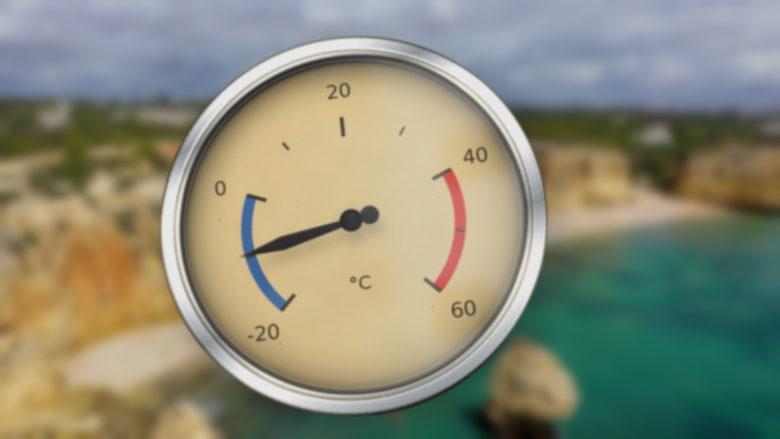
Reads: -10 °C
